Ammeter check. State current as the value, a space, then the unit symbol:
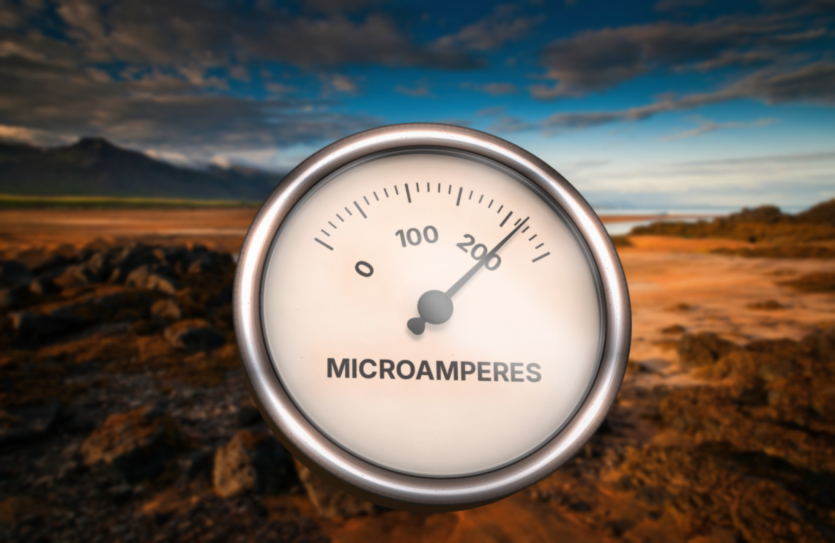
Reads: 215 µA
